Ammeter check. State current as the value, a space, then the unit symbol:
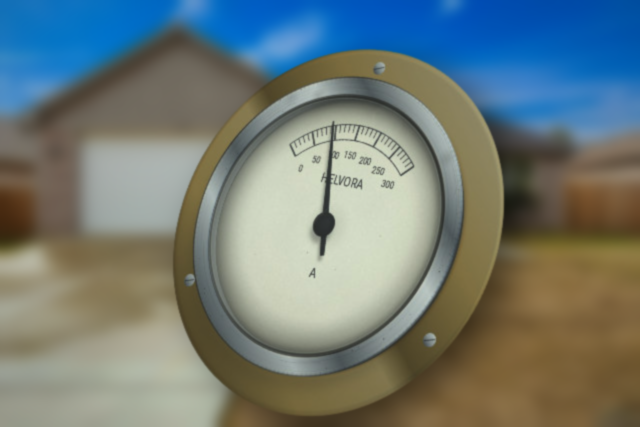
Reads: 100 A
